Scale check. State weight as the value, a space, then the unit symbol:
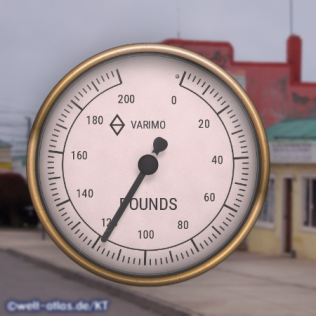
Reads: 118 lb
